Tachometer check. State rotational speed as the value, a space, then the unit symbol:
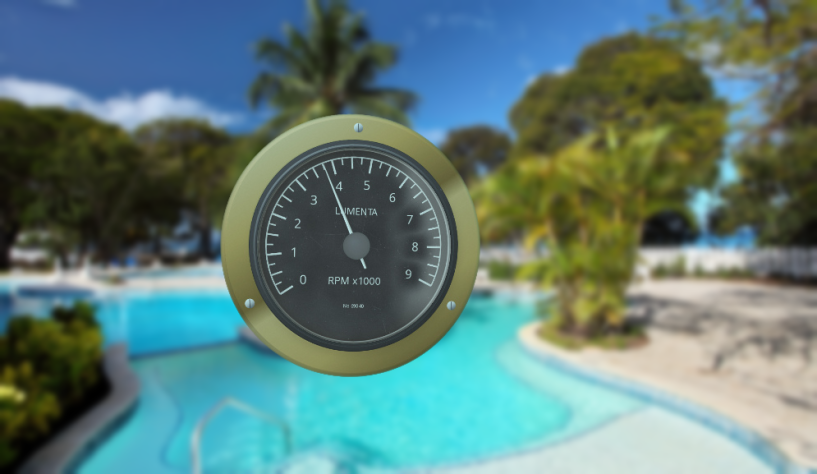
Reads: 3750 rpm
